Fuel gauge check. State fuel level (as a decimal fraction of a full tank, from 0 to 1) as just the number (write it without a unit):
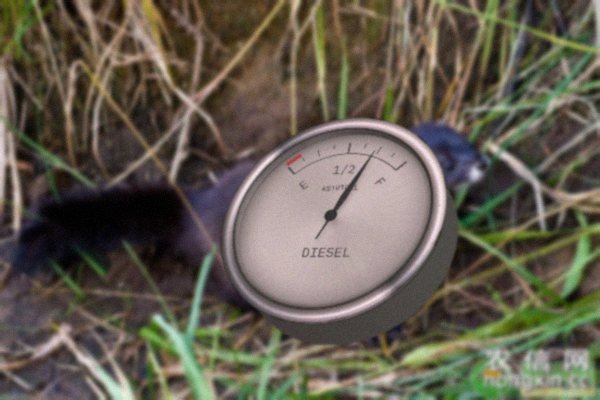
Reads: 0.75
